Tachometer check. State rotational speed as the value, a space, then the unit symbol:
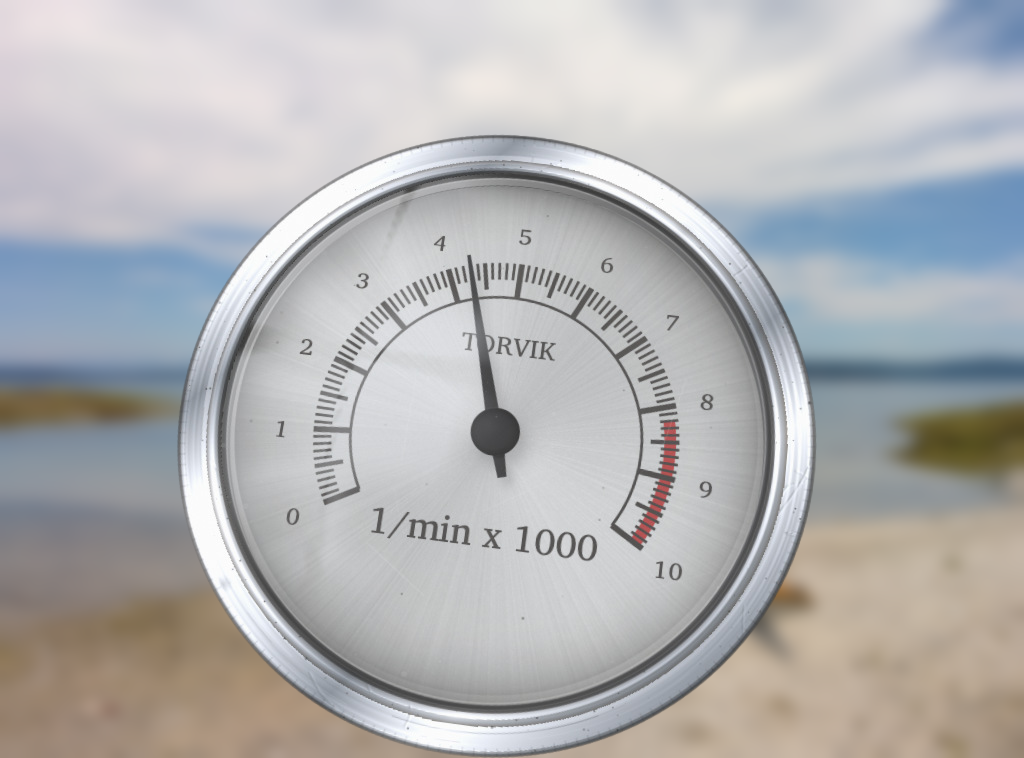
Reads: 4300 rpm
